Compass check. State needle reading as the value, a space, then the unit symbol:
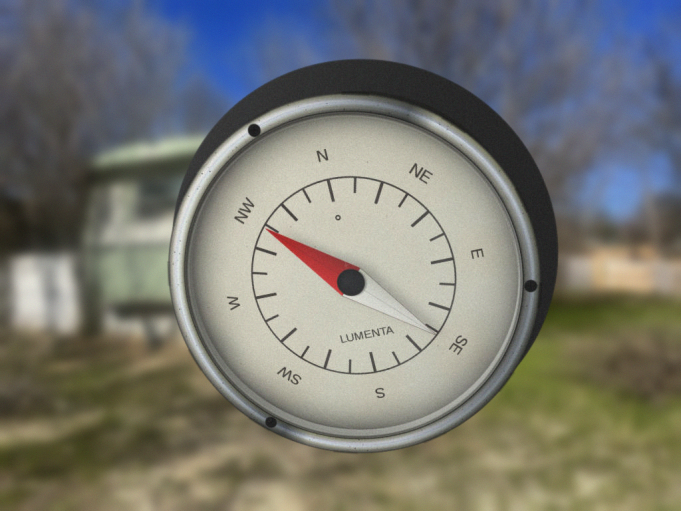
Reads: 315 °
